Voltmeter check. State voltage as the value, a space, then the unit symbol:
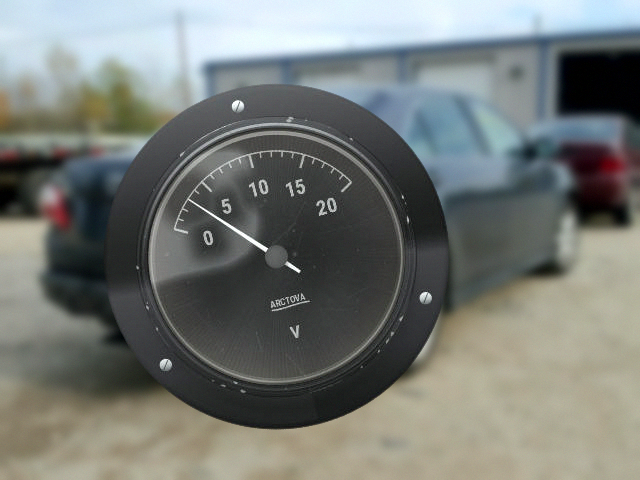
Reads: 3 V
